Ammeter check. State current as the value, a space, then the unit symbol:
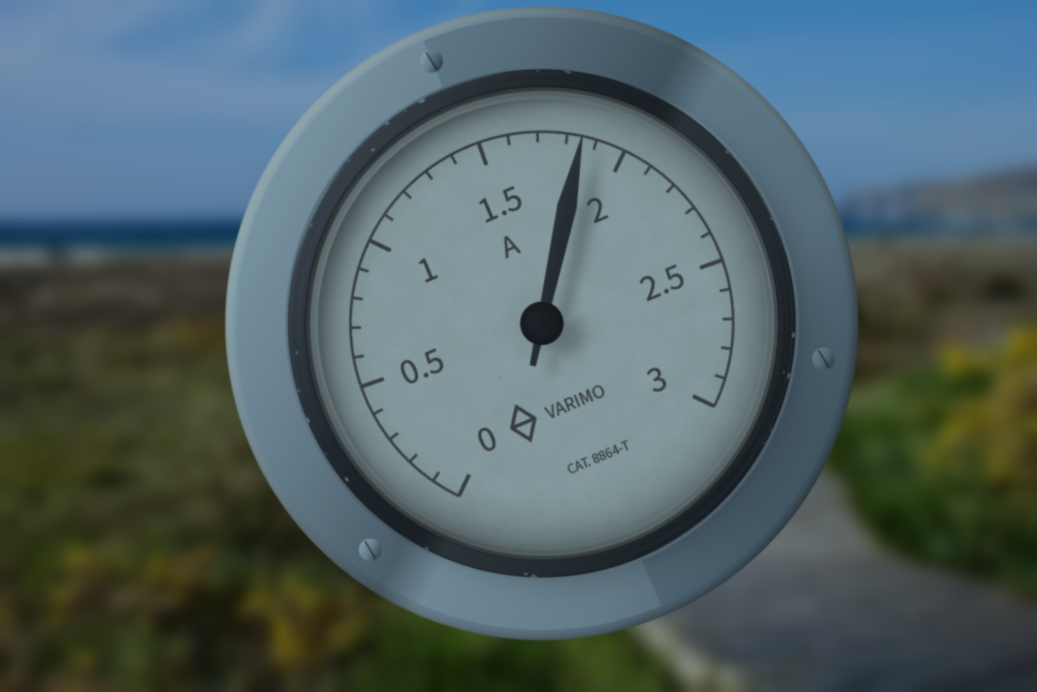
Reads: 1.85 A
